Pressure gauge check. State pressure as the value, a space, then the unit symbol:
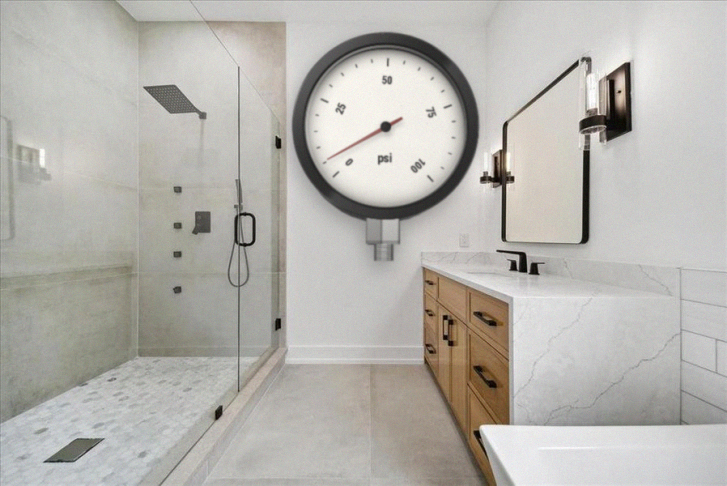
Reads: 5 psi
